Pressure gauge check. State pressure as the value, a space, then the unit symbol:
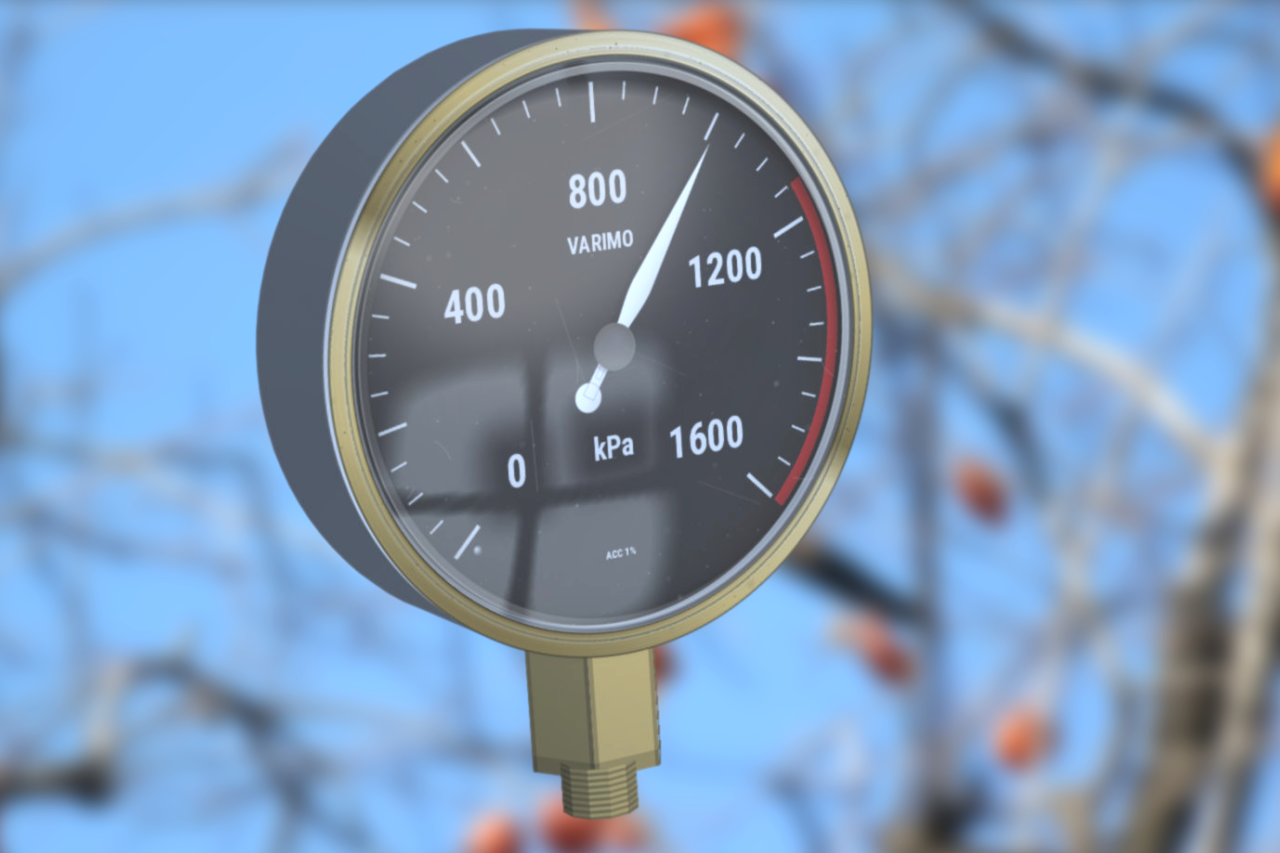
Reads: 1000 kPa
